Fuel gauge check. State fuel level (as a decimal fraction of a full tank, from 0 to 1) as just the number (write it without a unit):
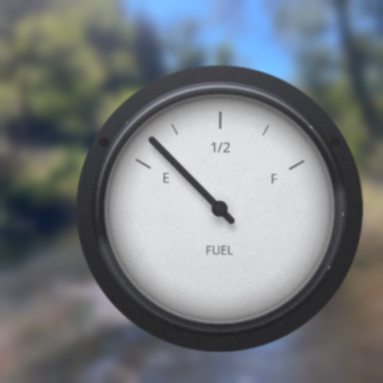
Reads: 0.125
